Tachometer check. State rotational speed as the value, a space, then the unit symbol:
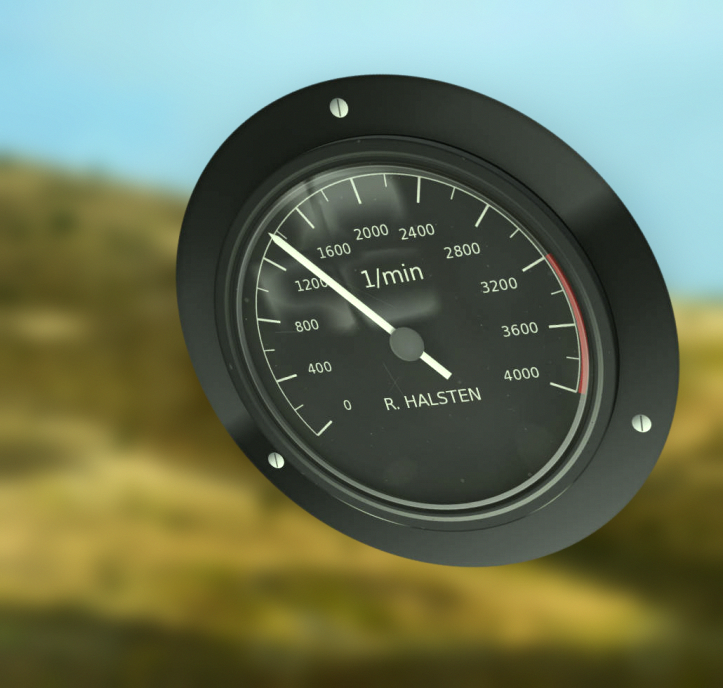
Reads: 1400 rpm
